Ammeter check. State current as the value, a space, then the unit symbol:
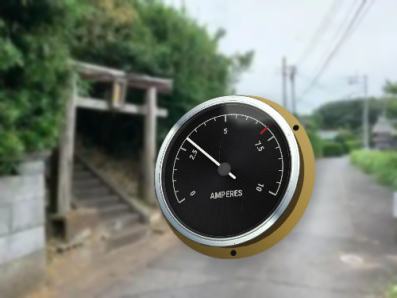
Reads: 3 A
